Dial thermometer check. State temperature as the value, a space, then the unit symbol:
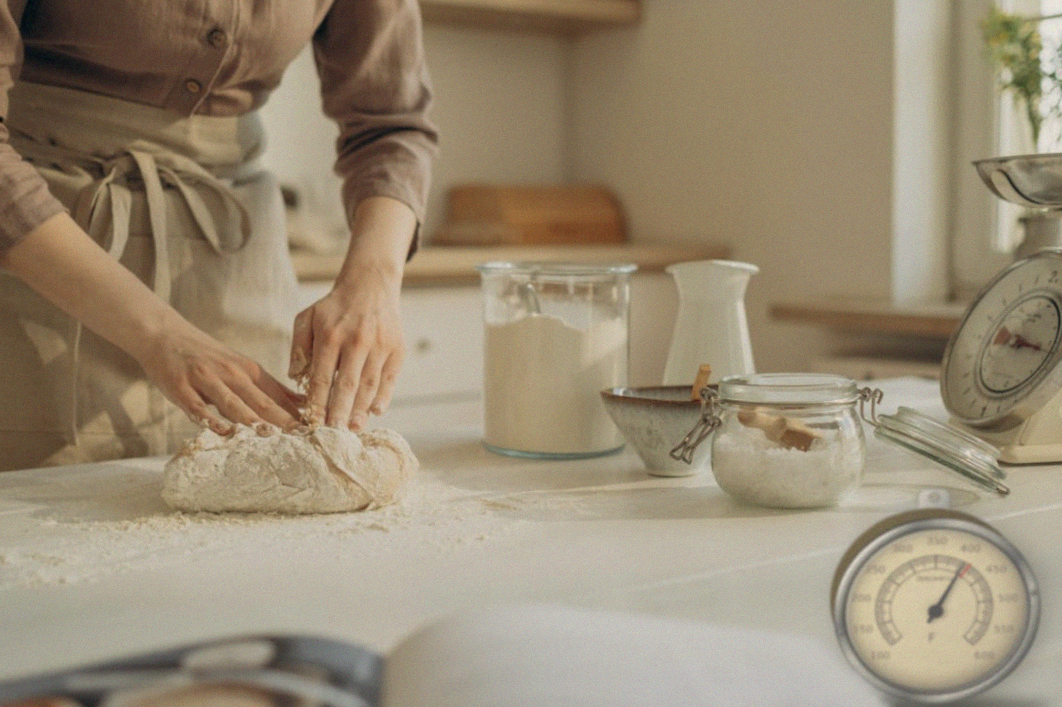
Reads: 400 °F
